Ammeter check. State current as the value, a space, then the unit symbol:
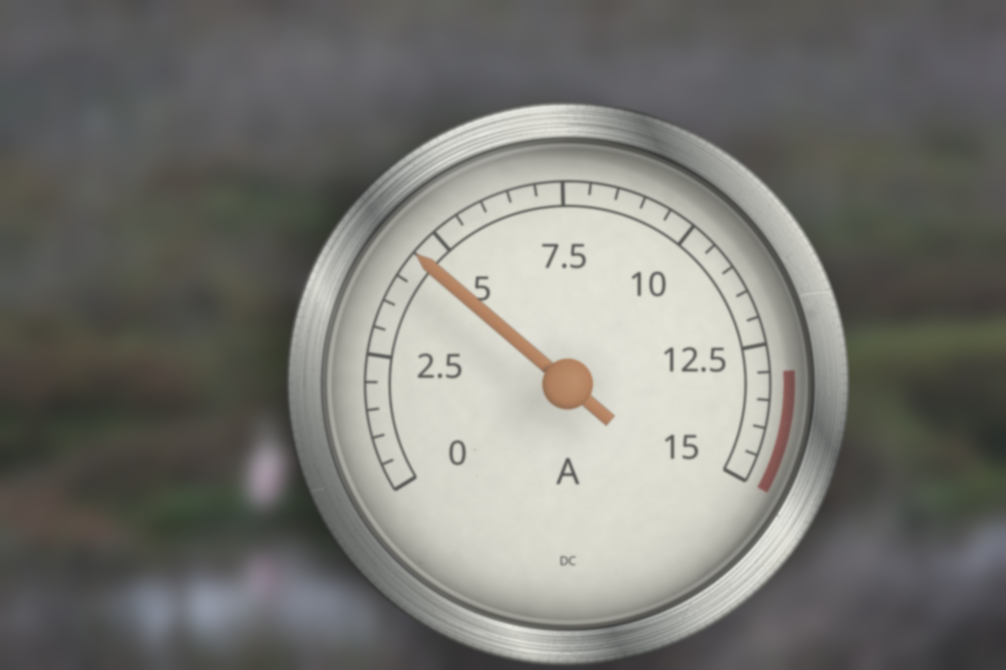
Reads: 4.5 A
